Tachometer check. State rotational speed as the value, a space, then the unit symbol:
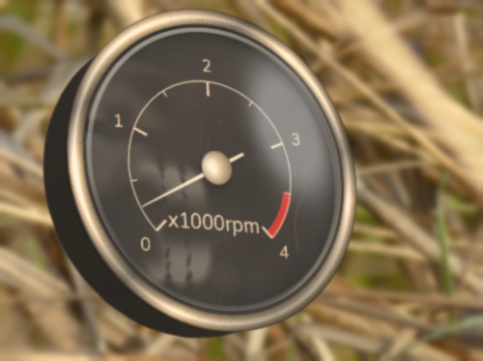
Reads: 250 rpm
